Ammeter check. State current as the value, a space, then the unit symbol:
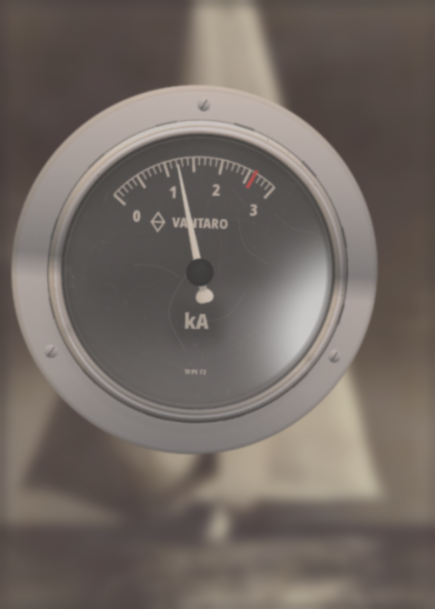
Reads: 1.2 kA
